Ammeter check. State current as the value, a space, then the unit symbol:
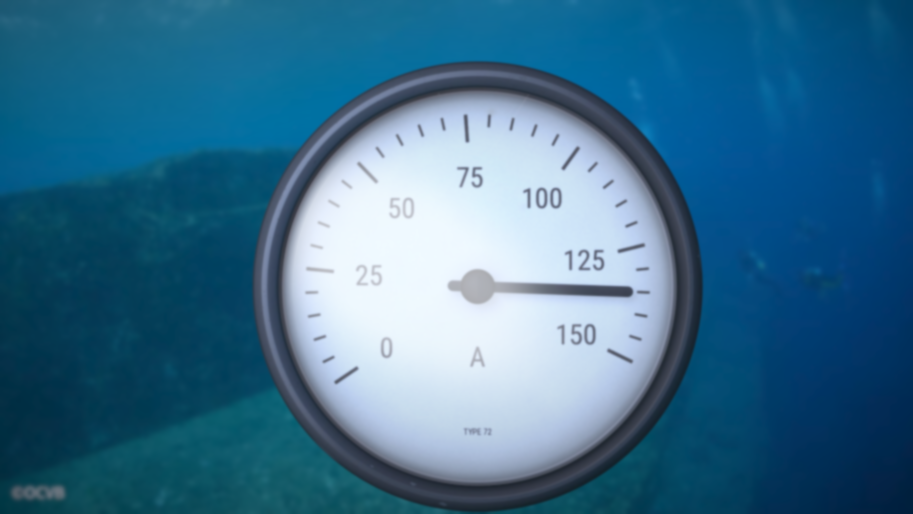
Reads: 135 A
